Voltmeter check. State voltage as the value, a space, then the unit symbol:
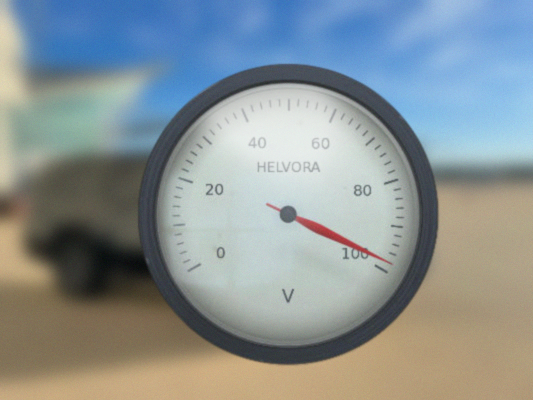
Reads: 98 V
